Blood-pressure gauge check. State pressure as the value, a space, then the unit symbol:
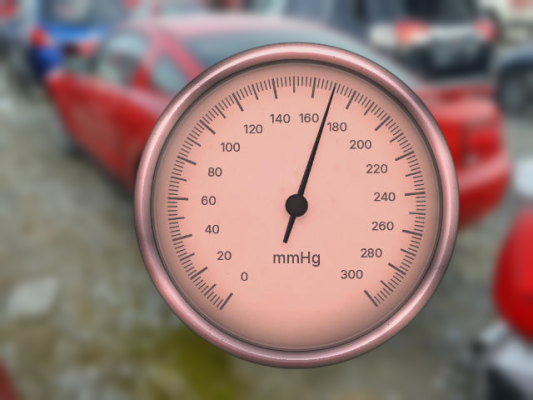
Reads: 170 mmHg
